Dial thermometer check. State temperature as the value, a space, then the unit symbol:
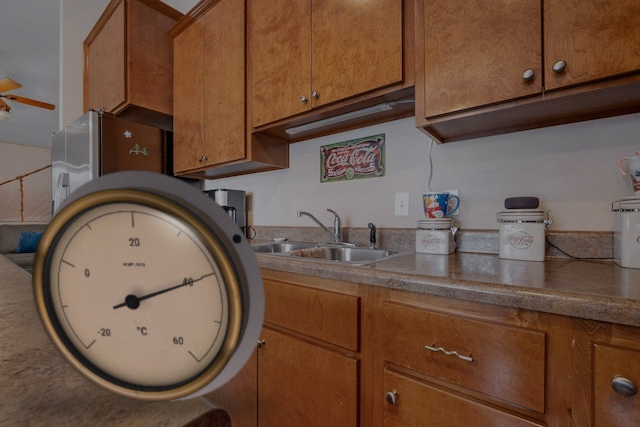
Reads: 40 °C
